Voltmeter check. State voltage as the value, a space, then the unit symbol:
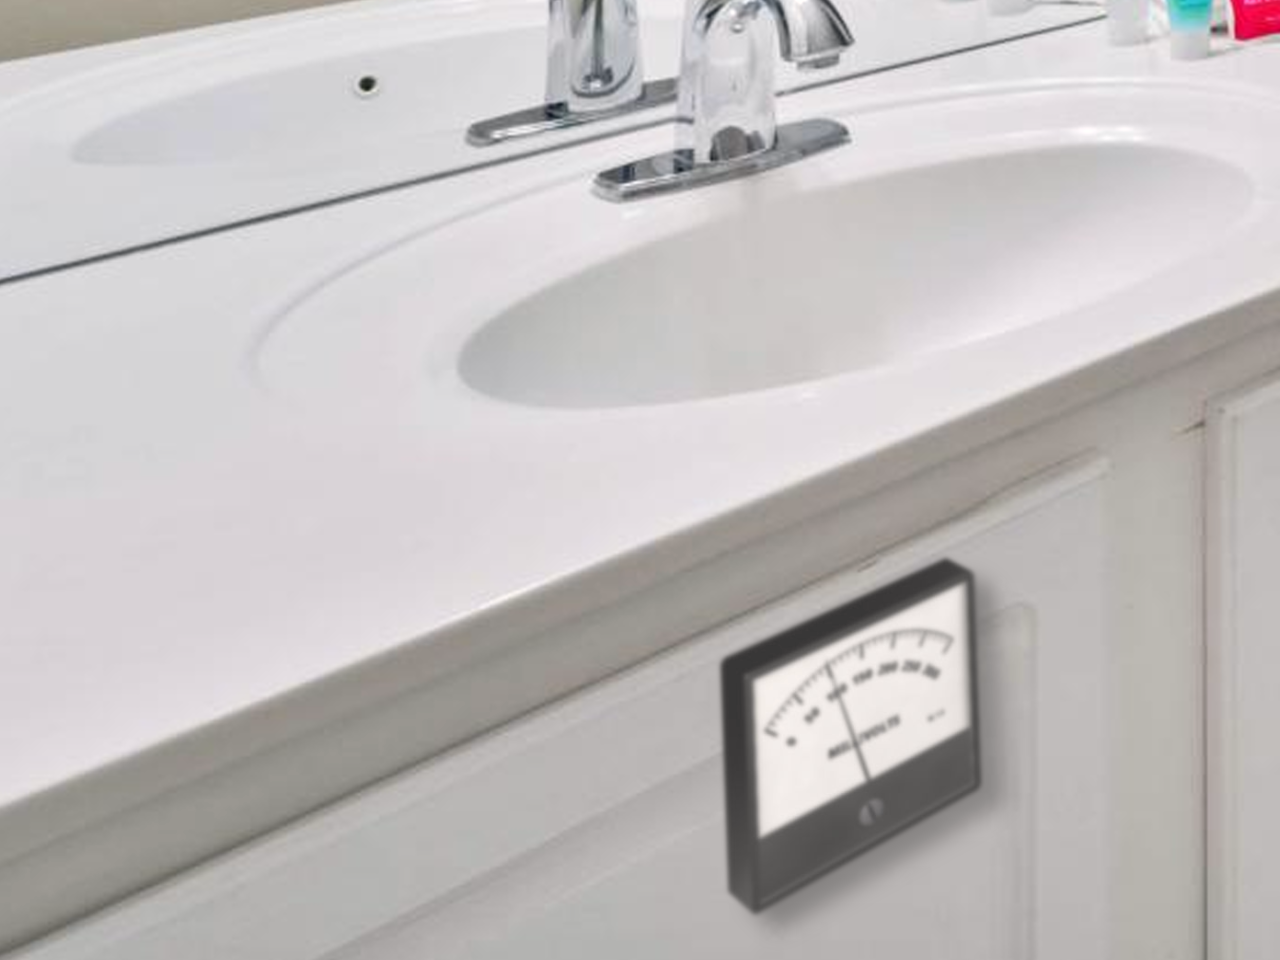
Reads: 100 mV
